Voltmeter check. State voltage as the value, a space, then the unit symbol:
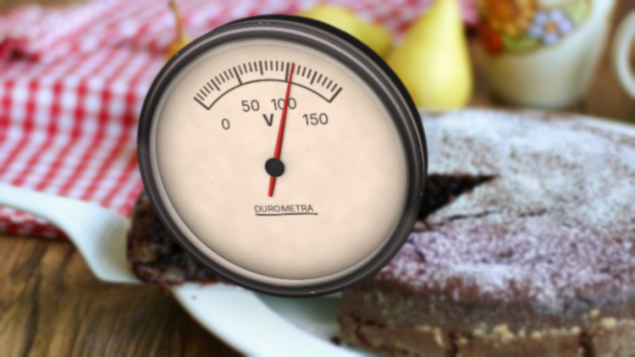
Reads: 105 V
